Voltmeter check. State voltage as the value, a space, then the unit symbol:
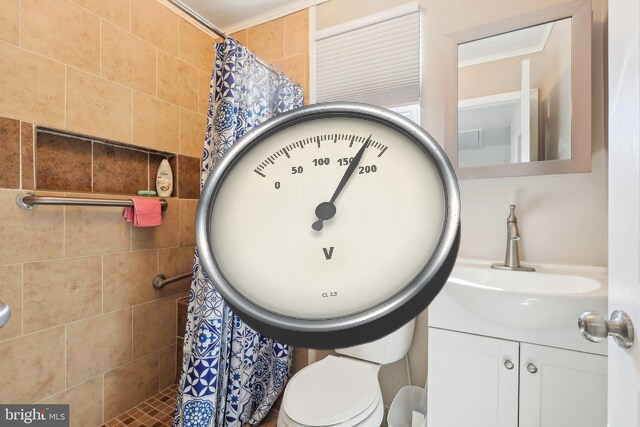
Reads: 175 V
